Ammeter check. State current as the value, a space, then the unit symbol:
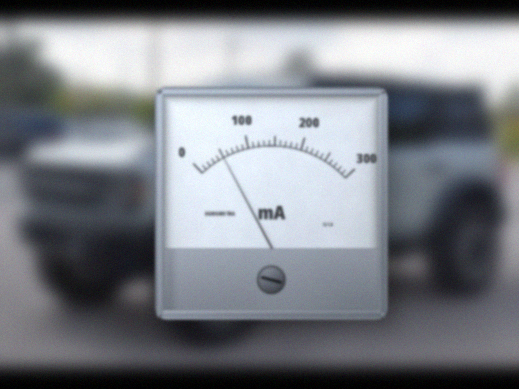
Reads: 50 mA
